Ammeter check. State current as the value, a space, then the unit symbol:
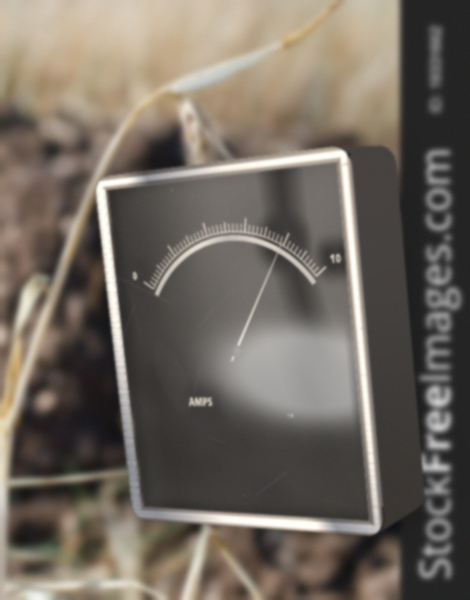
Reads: 8 A
